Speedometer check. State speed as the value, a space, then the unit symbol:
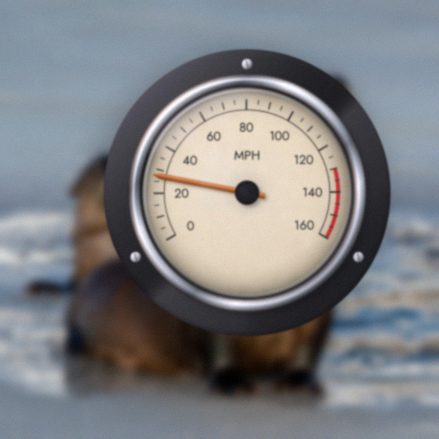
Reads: 27.5 mph
